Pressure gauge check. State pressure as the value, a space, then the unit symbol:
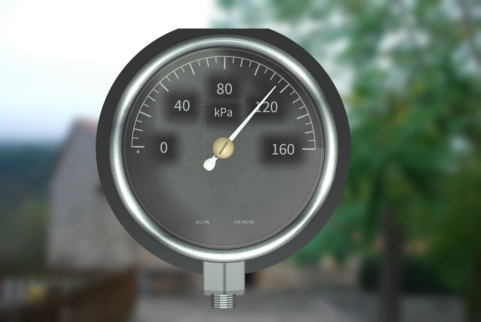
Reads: 115 kPa
